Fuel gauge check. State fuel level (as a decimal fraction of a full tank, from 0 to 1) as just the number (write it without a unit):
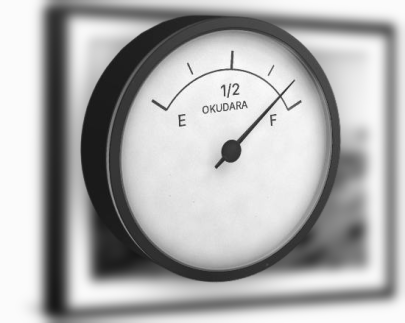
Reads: 0.875
